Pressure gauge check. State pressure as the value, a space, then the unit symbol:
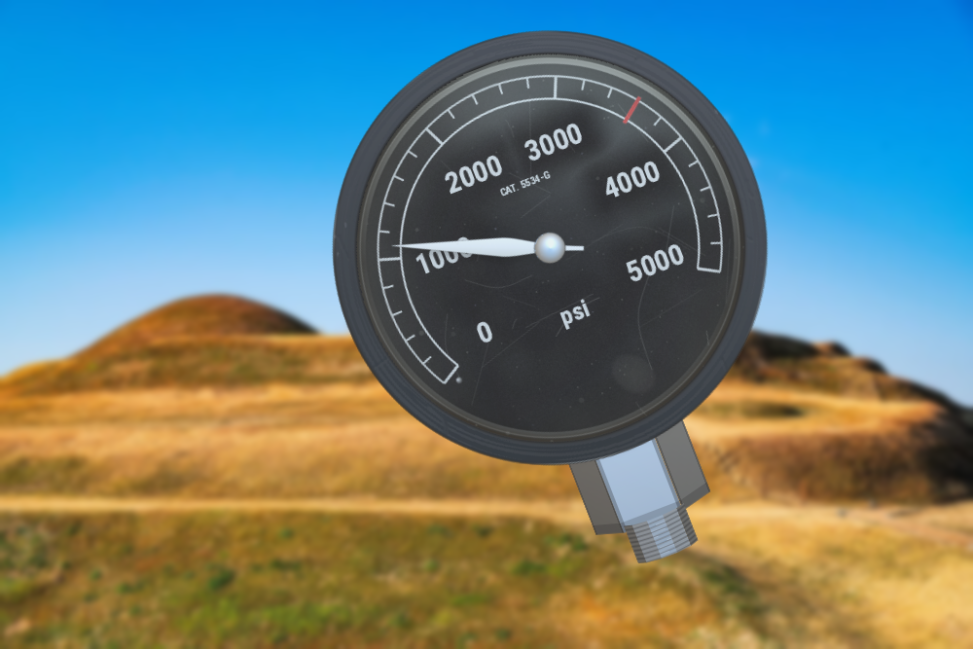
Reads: 1100 psi
